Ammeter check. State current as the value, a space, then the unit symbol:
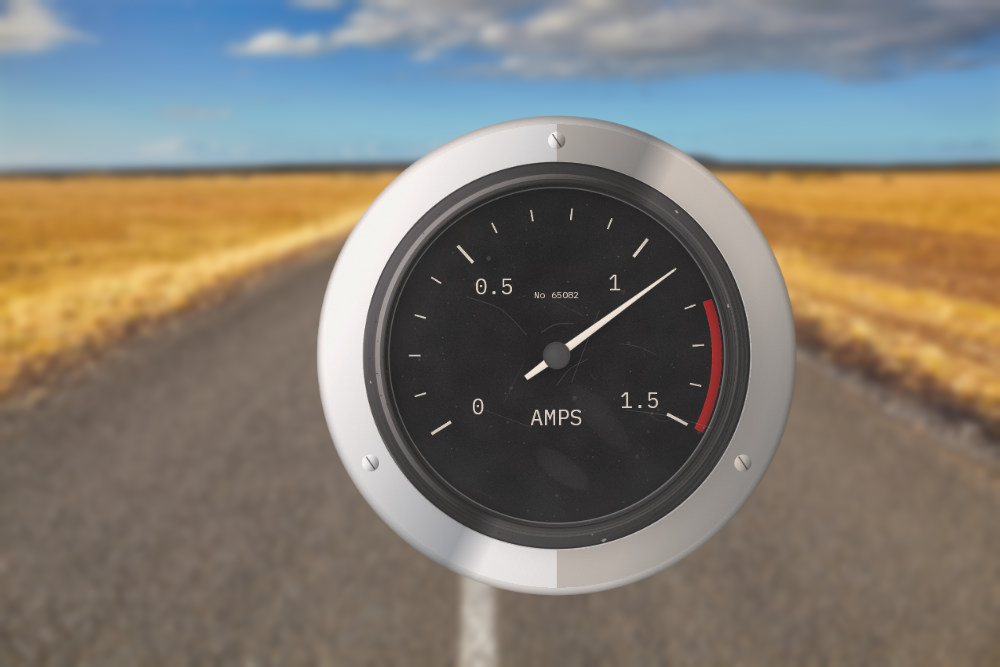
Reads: 1.1 A
